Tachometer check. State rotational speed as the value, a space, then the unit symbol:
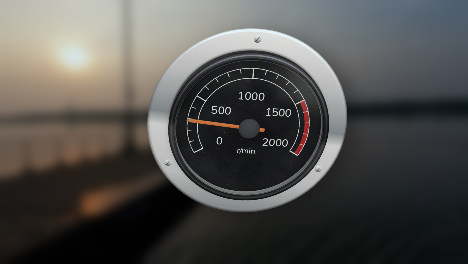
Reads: 300 rpm
